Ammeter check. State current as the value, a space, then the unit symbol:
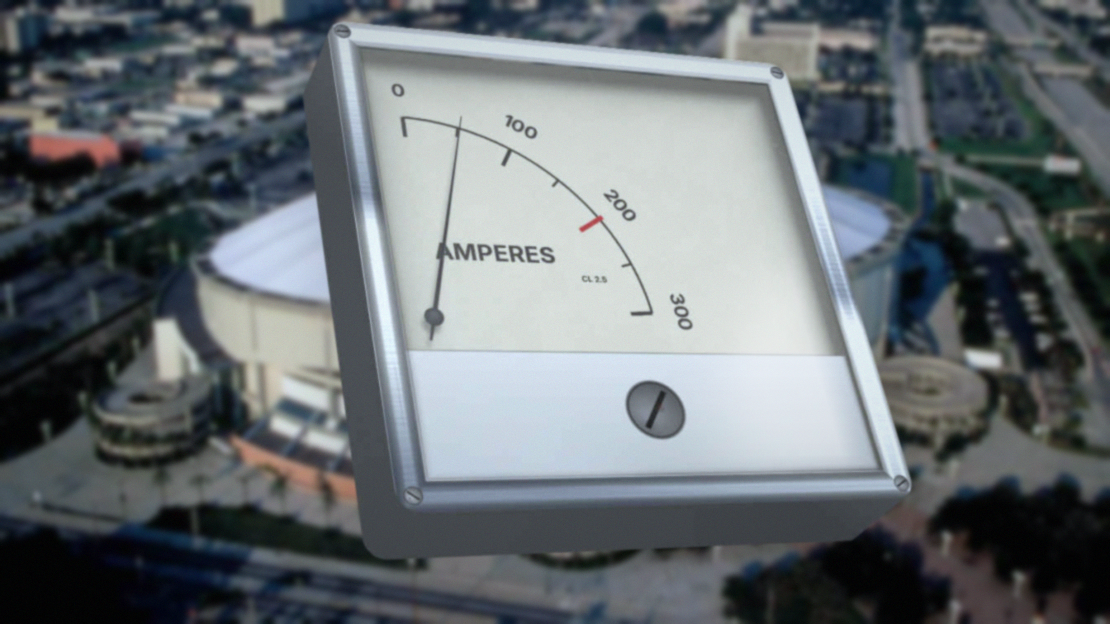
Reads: 50 A
